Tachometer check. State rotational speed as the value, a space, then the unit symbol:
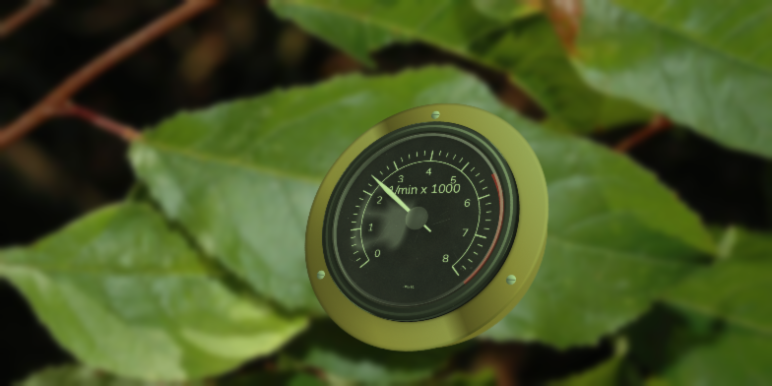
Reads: 2400 rpm
